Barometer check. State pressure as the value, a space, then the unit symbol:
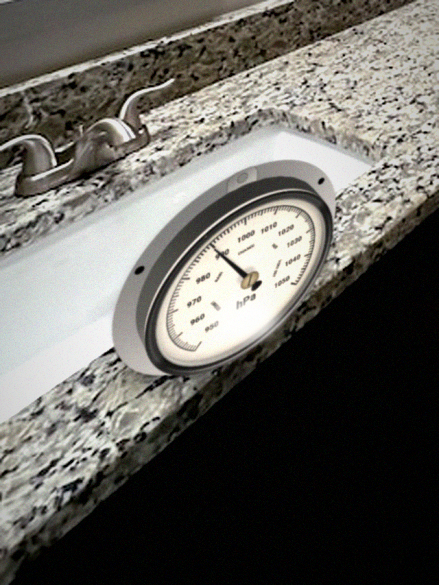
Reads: 990 hPa
